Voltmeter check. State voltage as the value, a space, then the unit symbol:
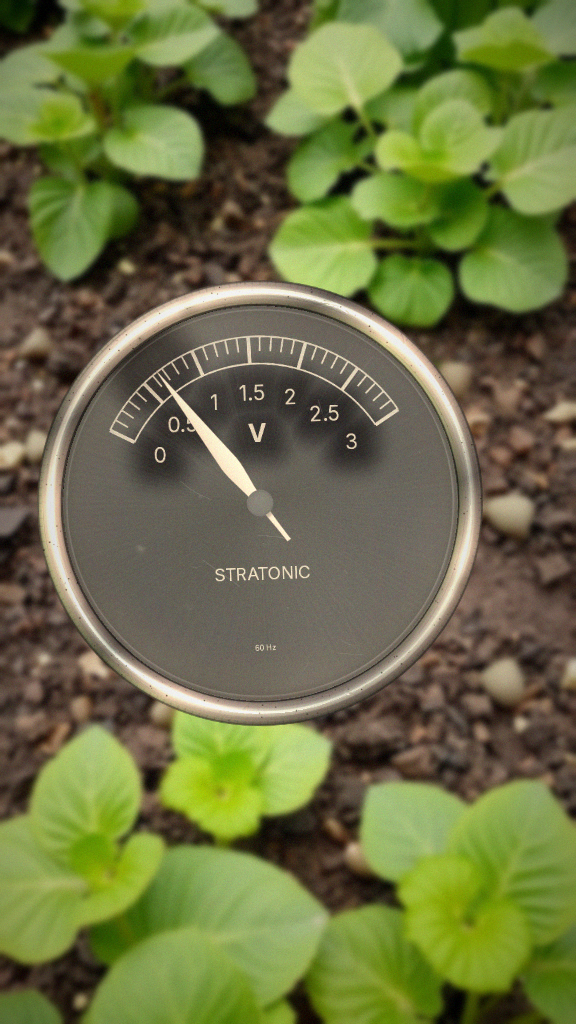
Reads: 0.65 V
